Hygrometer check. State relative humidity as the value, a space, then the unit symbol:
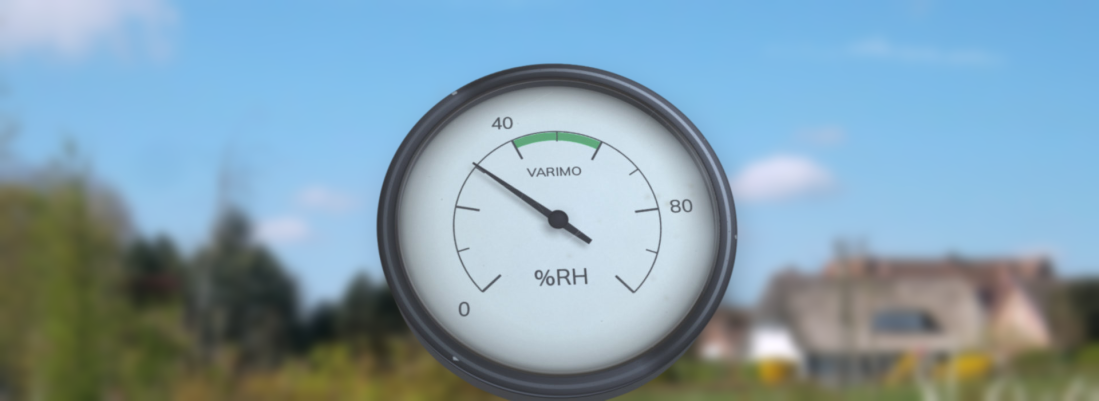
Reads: 30 %
